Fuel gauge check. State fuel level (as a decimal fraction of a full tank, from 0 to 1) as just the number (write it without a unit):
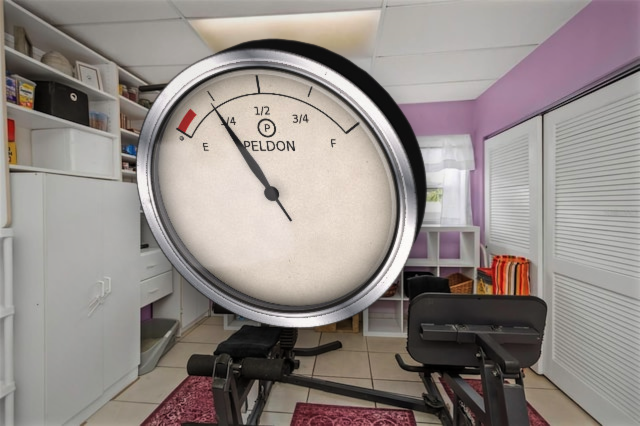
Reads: 0.25
